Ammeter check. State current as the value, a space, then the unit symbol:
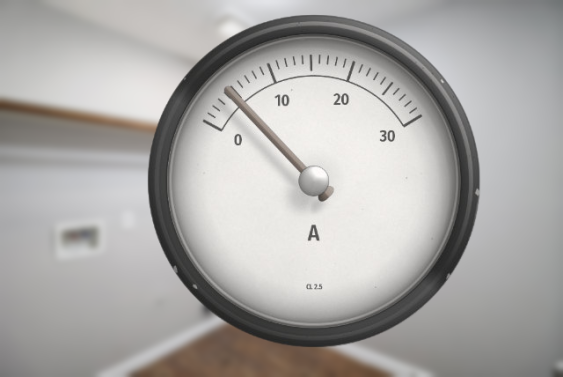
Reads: 4.5 A
